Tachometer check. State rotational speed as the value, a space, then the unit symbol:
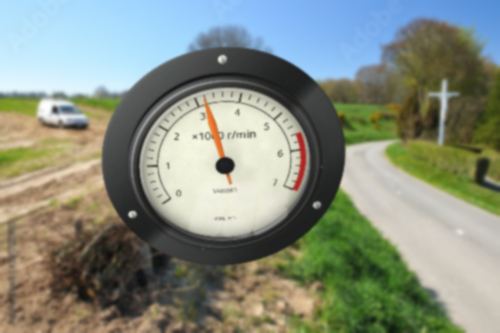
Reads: 3200 rpm
